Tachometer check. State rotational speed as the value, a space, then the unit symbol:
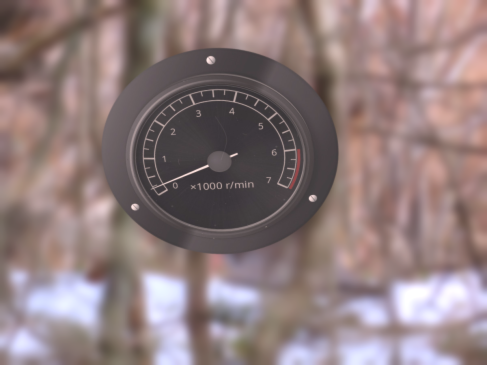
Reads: 250 rpm
